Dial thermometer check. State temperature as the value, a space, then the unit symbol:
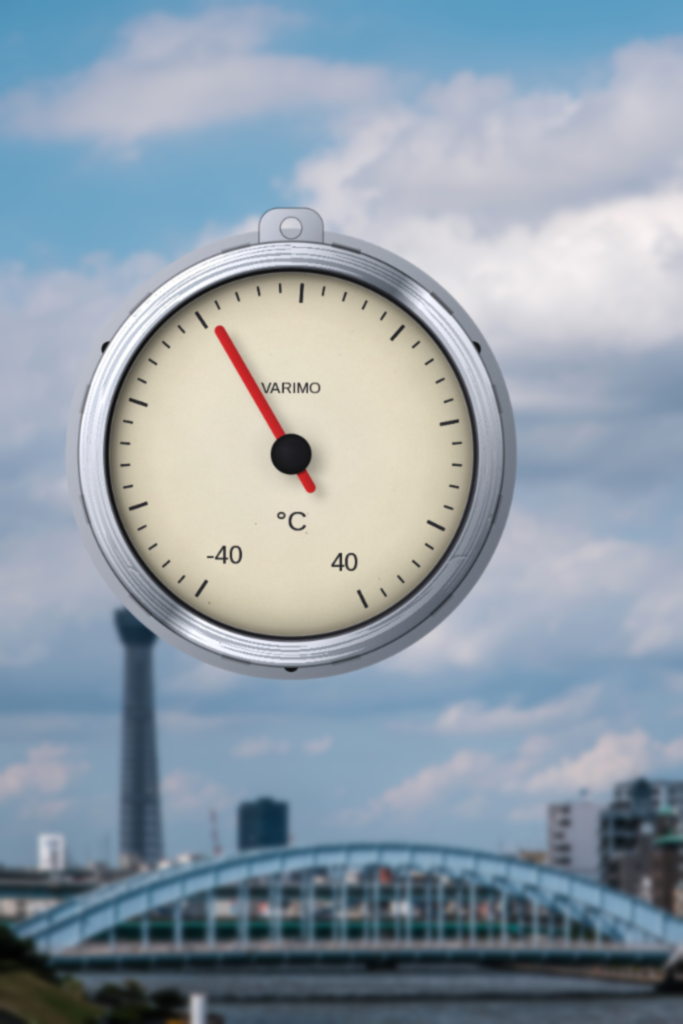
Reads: -9 °C
